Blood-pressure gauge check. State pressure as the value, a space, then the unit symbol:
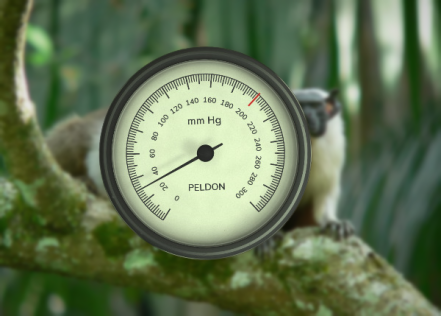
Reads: 30 mmHg
